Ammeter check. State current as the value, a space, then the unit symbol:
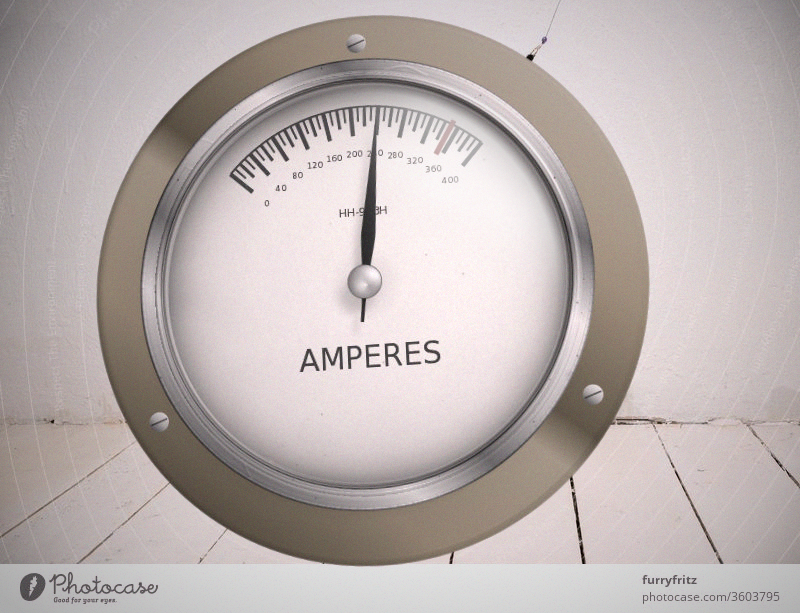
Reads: 240 A
